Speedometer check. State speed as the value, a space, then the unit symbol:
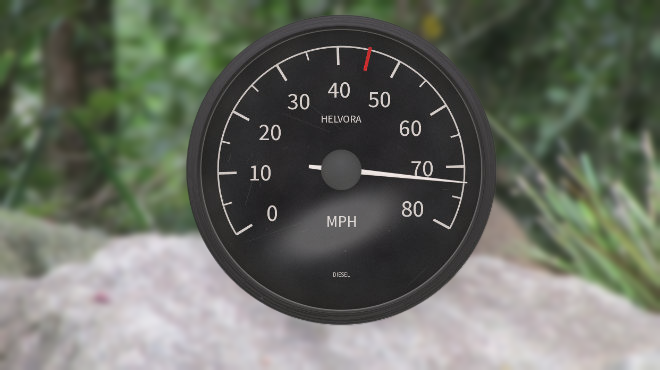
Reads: 72.5 mph
